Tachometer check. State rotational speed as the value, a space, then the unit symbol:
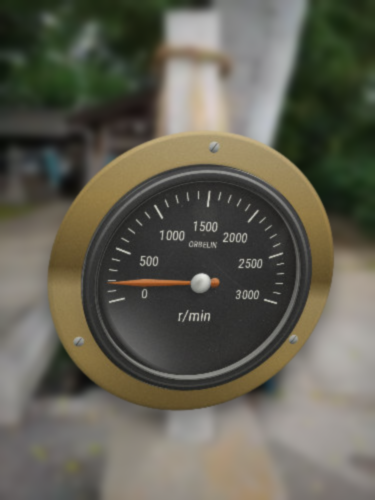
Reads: 200 rpm
